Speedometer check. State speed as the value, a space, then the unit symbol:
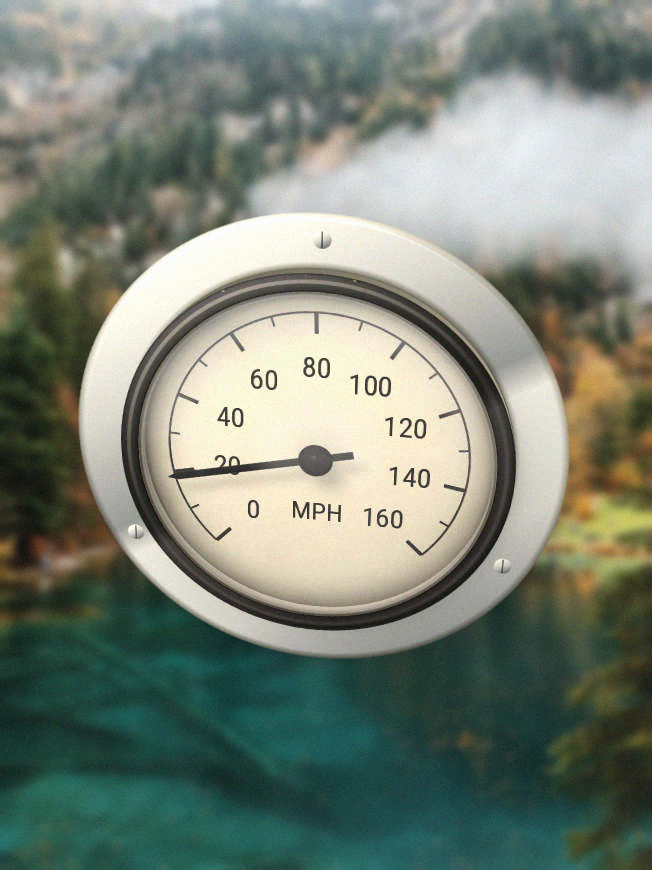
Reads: 20 mph
